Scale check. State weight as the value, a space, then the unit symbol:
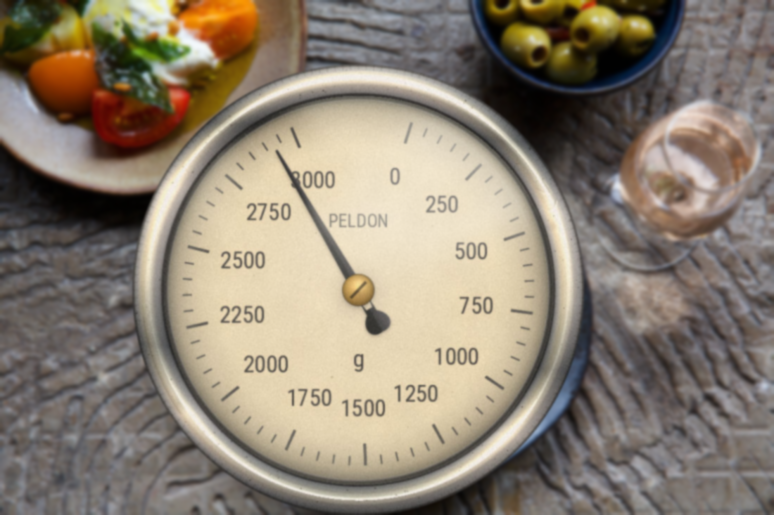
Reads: 2925 g
